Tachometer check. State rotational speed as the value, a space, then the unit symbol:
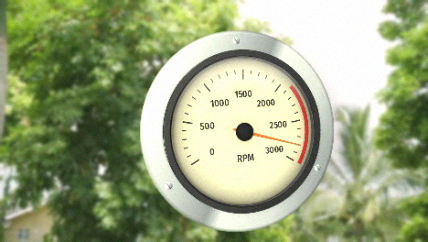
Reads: 2800 rpm
